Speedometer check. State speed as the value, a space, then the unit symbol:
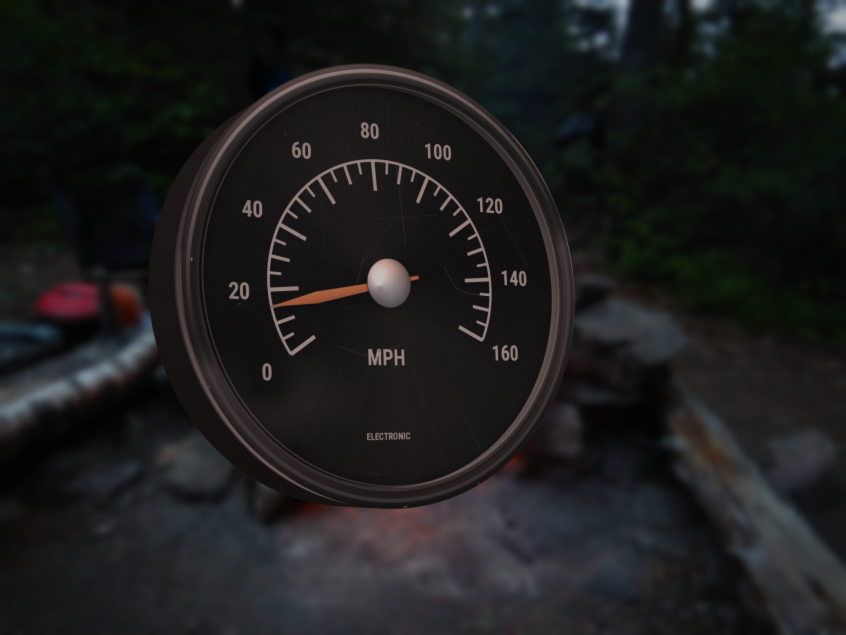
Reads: 15 mph
